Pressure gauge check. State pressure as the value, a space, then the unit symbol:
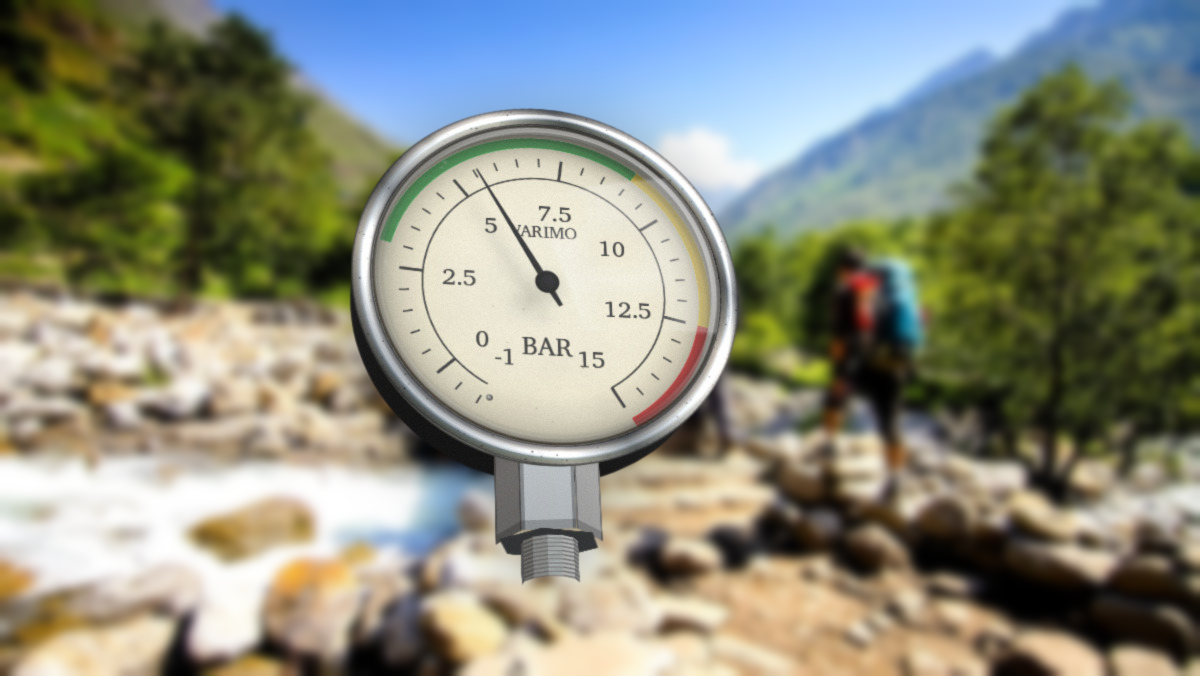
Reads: 5.5 bar
